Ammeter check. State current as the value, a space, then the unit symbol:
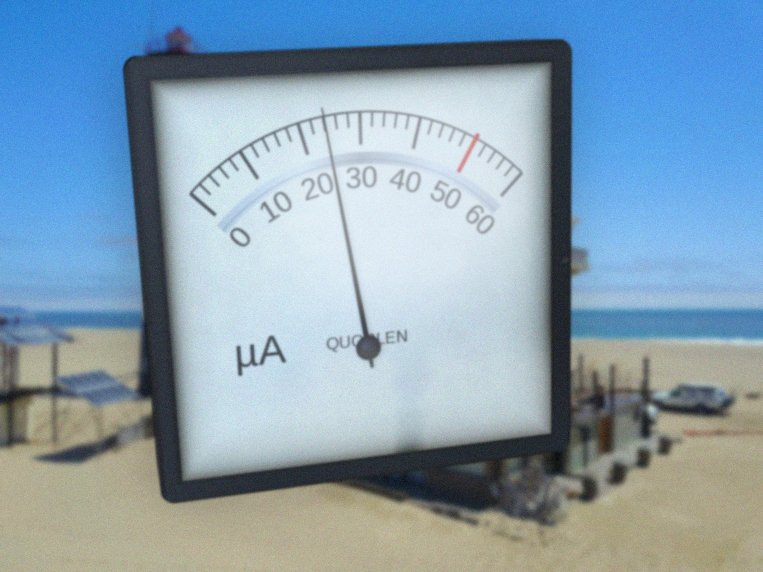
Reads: 24 µA
